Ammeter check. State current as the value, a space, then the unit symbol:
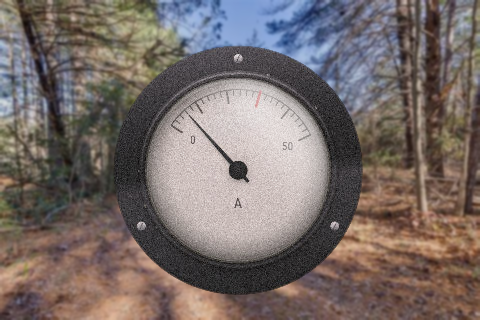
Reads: 6 A
